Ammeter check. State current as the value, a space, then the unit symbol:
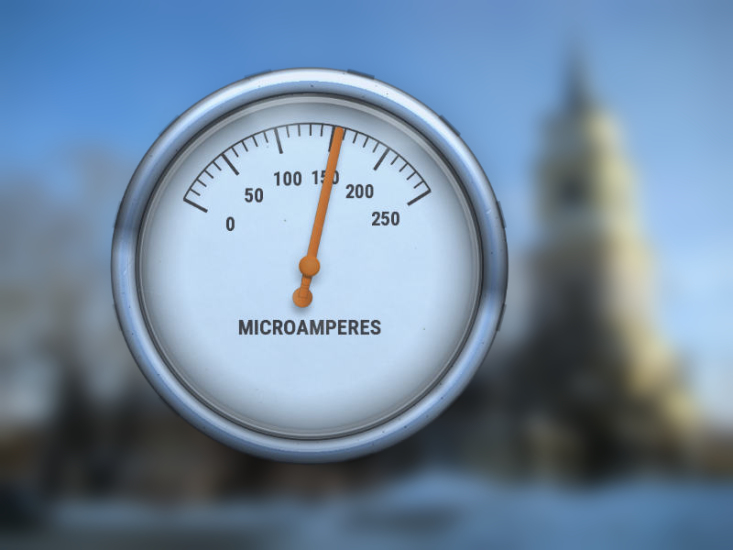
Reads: 155 µA
